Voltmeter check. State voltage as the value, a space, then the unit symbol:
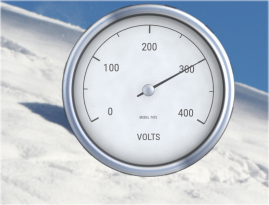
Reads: 300 V
